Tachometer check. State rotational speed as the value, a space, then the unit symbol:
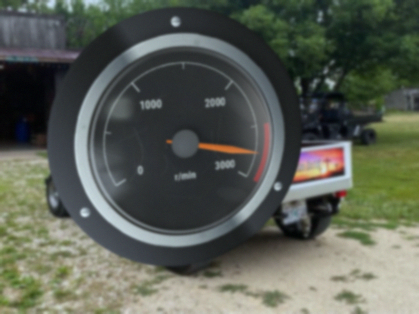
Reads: 2750 rpm
